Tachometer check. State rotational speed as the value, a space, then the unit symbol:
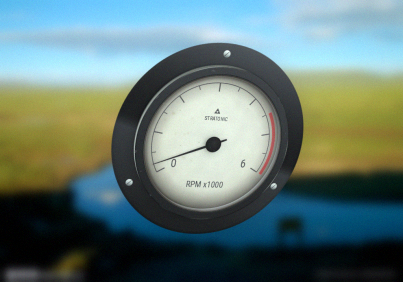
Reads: 250 rpm
